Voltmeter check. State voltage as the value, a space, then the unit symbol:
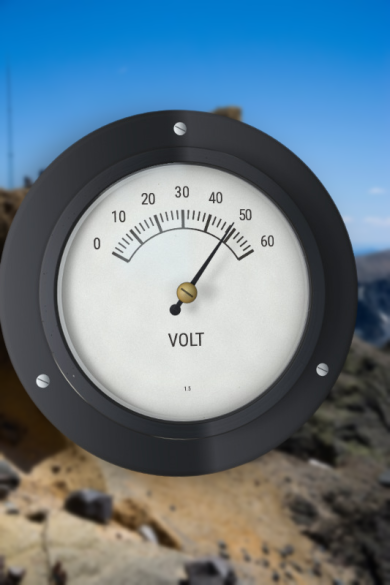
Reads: 48 V
